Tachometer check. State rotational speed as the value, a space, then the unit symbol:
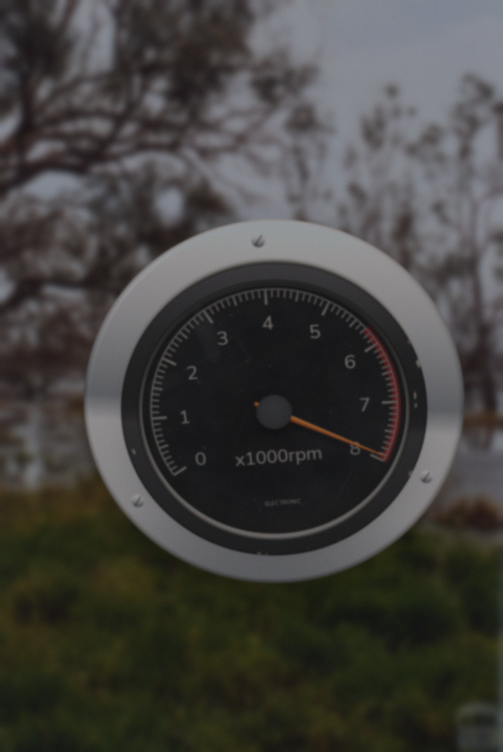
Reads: 7900 rpm
